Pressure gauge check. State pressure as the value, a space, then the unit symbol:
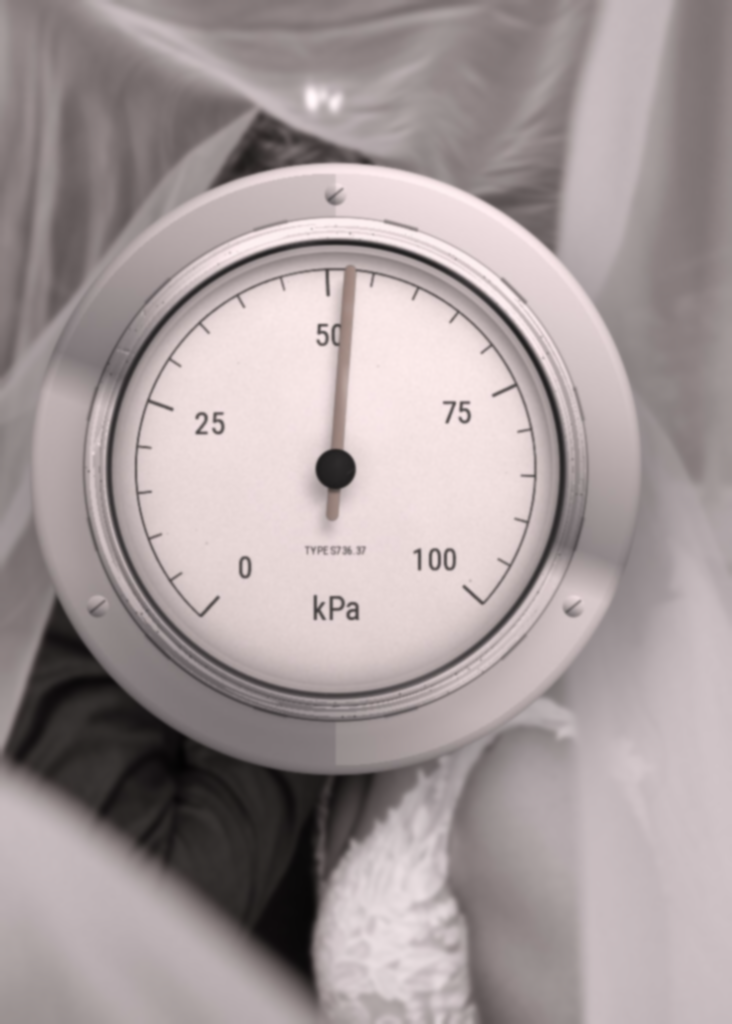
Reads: 52.5 kPa
